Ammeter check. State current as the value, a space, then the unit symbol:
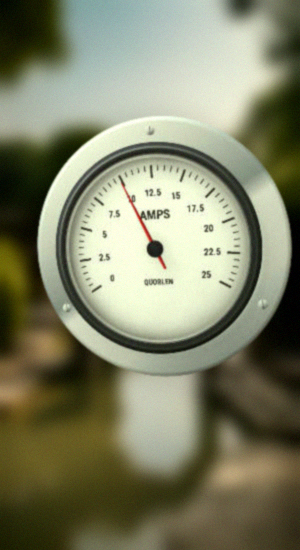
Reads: 10 A
